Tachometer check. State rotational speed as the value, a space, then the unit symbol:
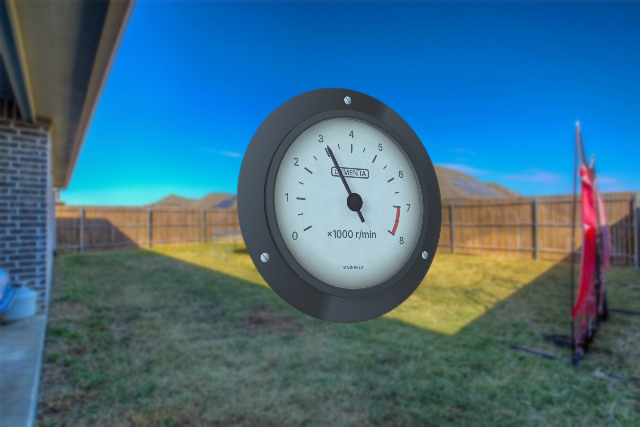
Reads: 3000 rpm
